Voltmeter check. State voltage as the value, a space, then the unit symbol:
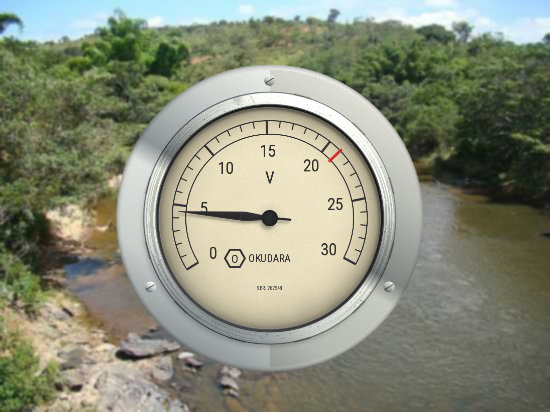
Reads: 4.5 V
